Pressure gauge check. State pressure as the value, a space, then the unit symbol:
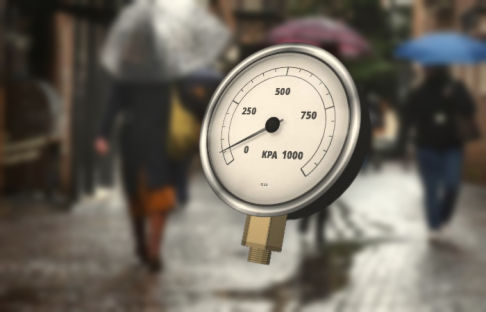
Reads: 50 kPa
